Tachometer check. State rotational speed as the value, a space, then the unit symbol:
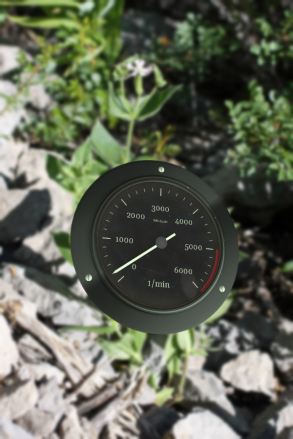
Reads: 200 rpm
